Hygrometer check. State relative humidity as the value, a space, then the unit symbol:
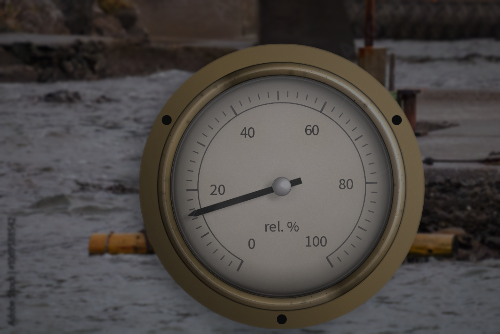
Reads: 15 %
